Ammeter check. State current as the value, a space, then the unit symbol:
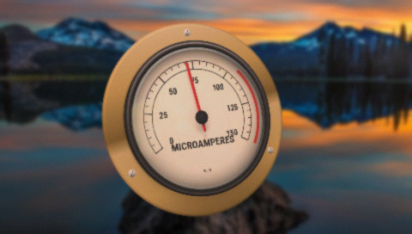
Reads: 70 µA
